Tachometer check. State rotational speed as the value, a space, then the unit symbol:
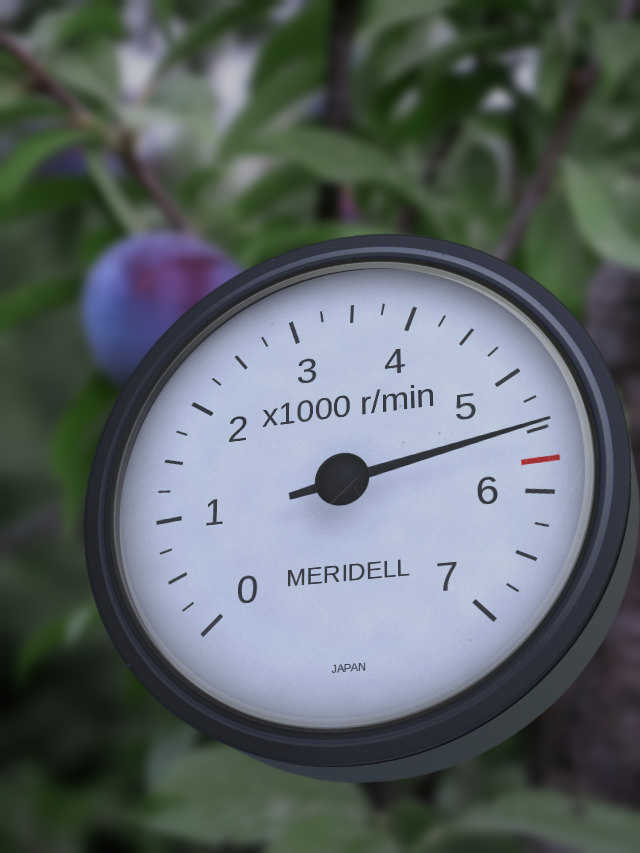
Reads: 5500 rpm
